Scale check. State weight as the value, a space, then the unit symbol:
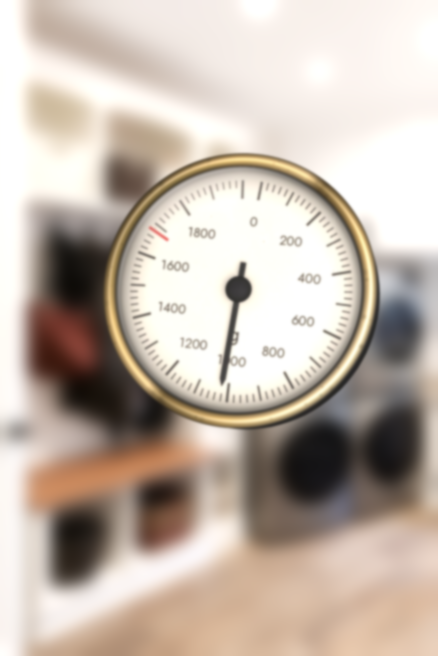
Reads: 1020 g
